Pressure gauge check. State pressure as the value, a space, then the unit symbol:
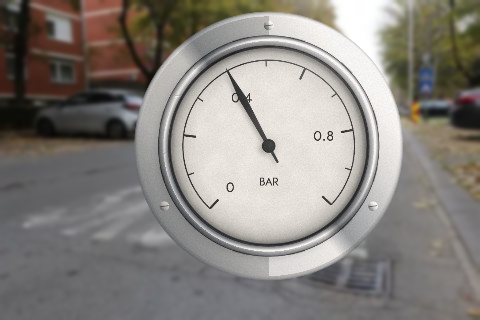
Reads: 0.4 bar
